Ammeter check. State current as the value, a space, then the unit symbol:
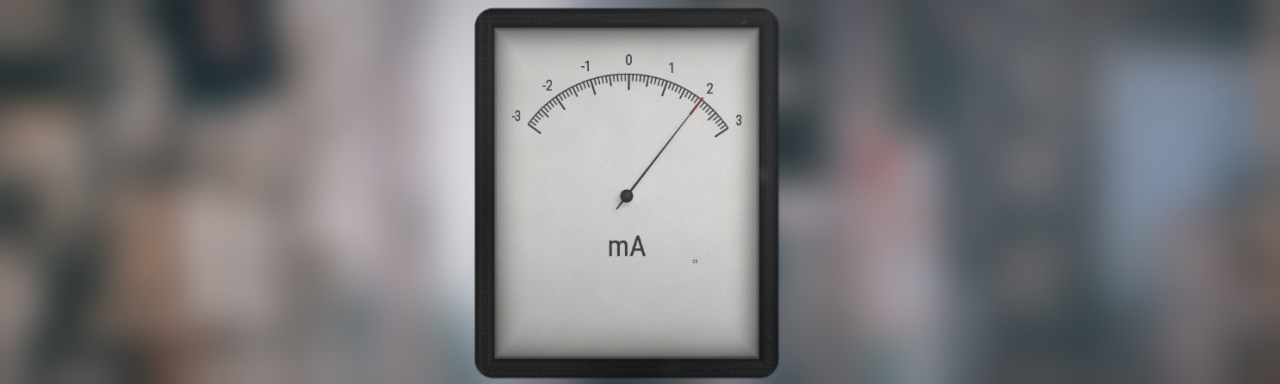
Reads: 2 mA
